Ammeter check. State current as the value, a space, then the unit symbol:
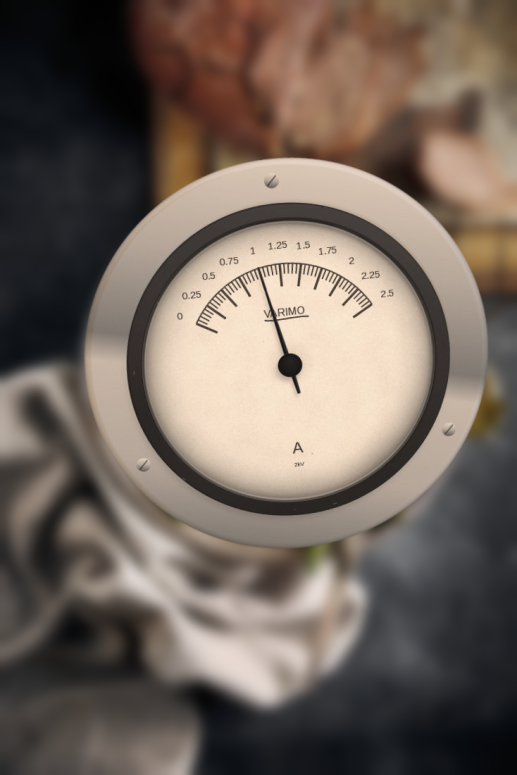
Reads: 1 A
